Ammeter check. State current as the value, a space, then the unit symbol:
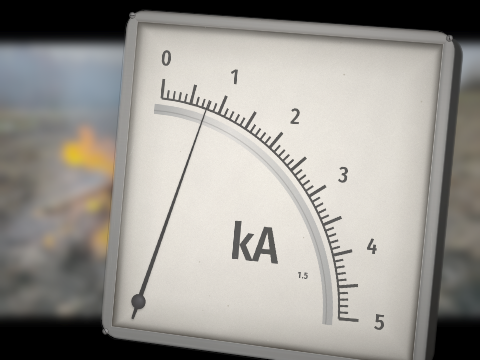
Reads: 0.8 kA
